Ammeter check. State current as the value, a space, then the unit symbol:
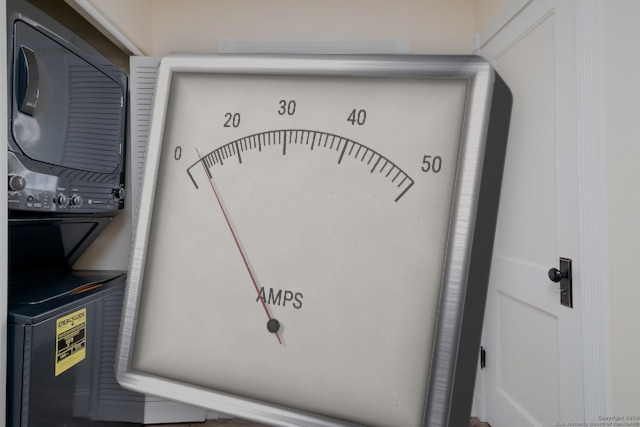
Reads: 10 A
